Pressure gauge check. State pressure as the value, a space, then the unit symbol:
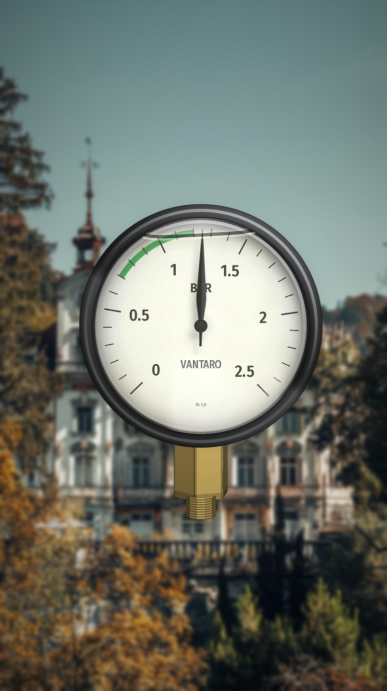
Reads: 1.25 bar
